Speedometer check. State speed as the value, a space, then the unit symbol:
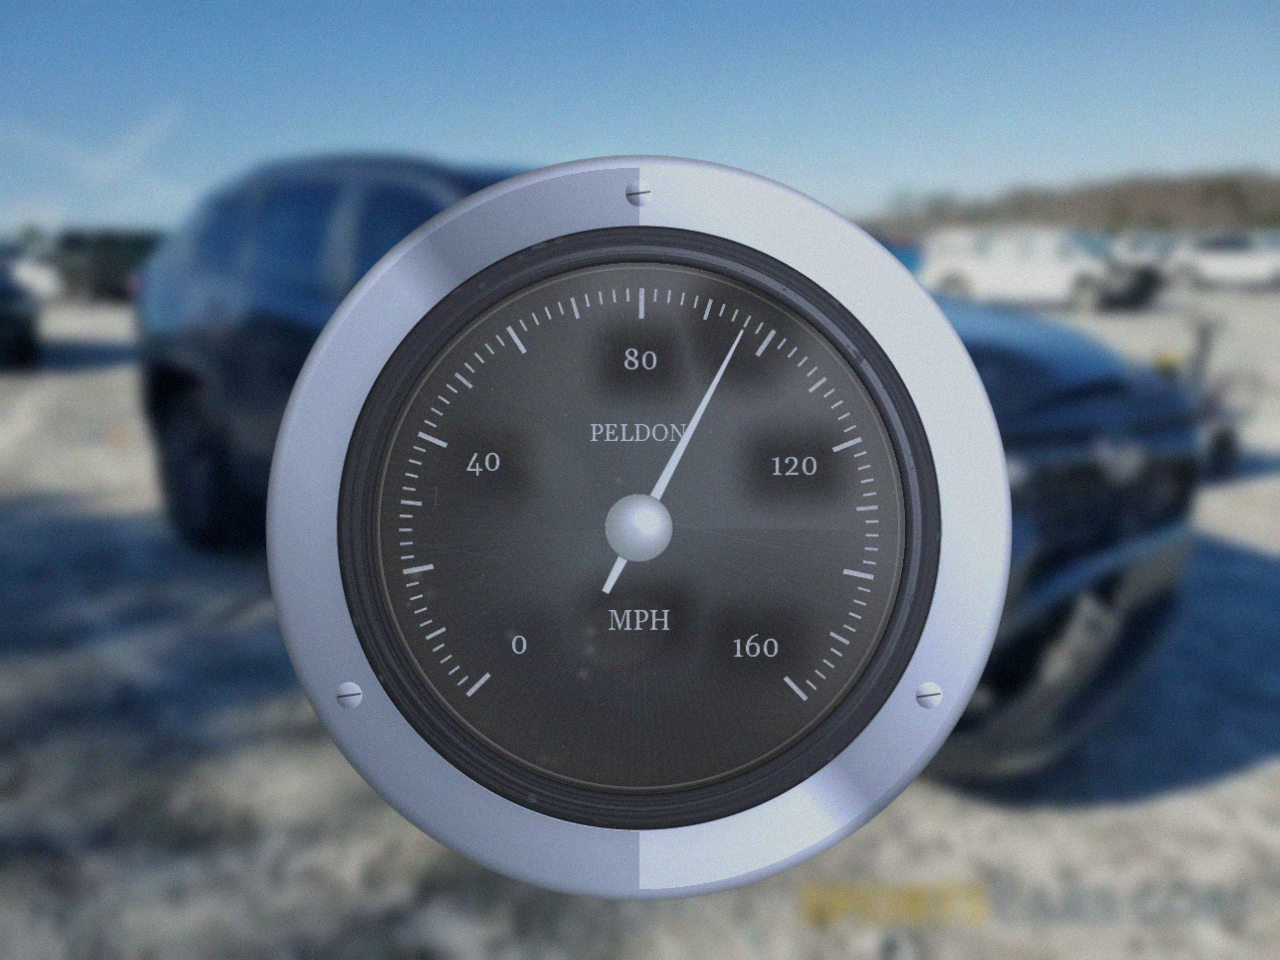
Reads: 96 mph
